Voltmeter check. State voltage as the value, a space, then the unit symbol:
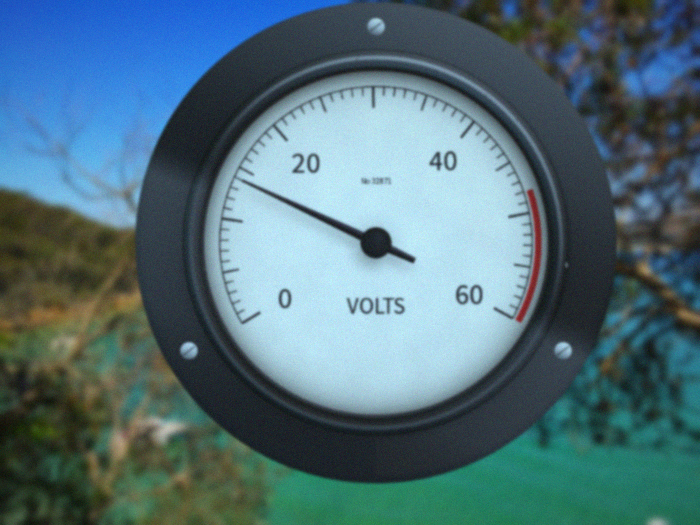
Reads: 14 V
